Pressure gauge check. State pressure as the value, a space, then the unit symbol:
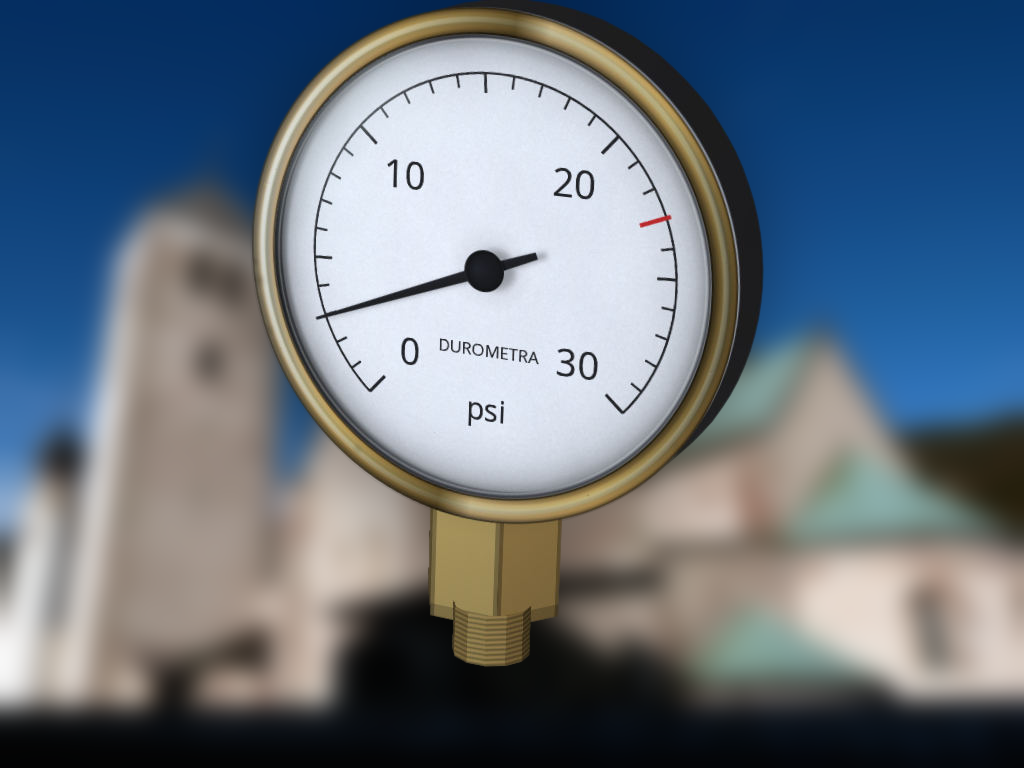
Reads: 3 psi
